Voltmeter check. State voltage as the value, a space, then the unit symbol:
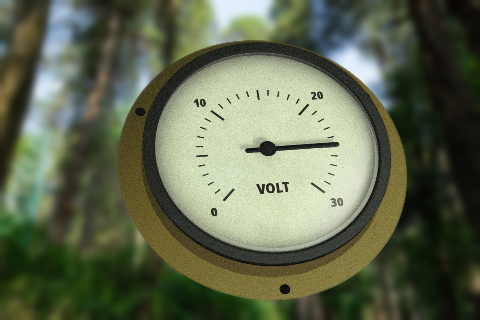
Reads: 25 V
